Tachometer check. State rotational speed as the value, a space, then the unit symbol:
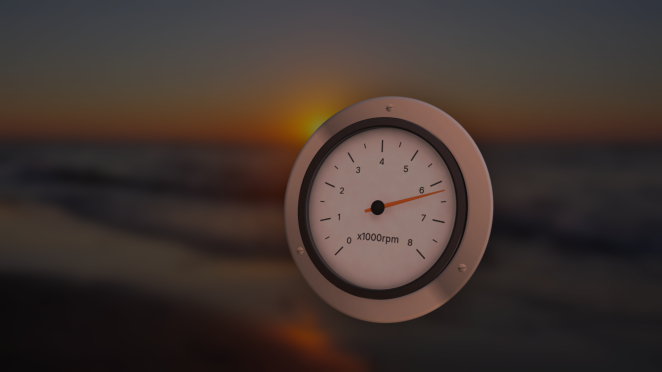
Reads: 6250 rpm
